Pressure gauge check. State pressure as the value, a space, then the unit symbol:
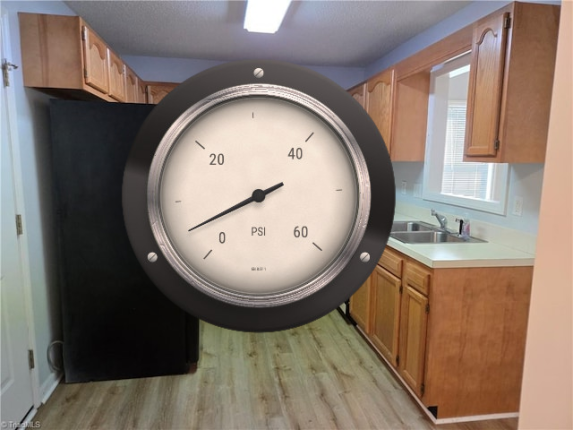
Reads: 5 psi
